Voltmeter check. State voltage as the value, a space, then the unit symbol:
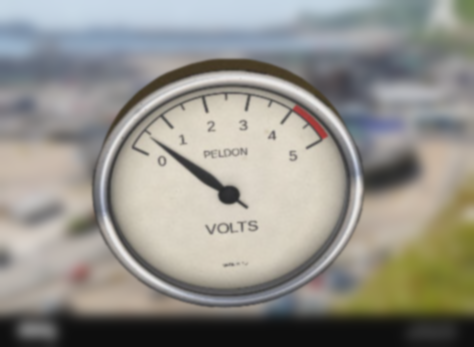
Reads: 0.5 V
